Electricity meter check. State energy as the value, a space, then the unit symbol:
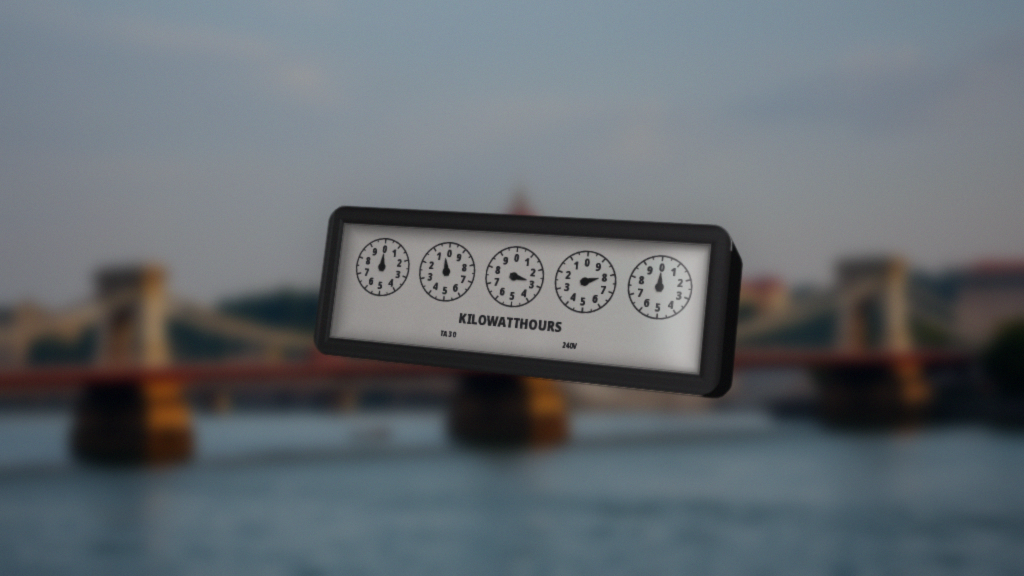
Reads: 280 kWh
